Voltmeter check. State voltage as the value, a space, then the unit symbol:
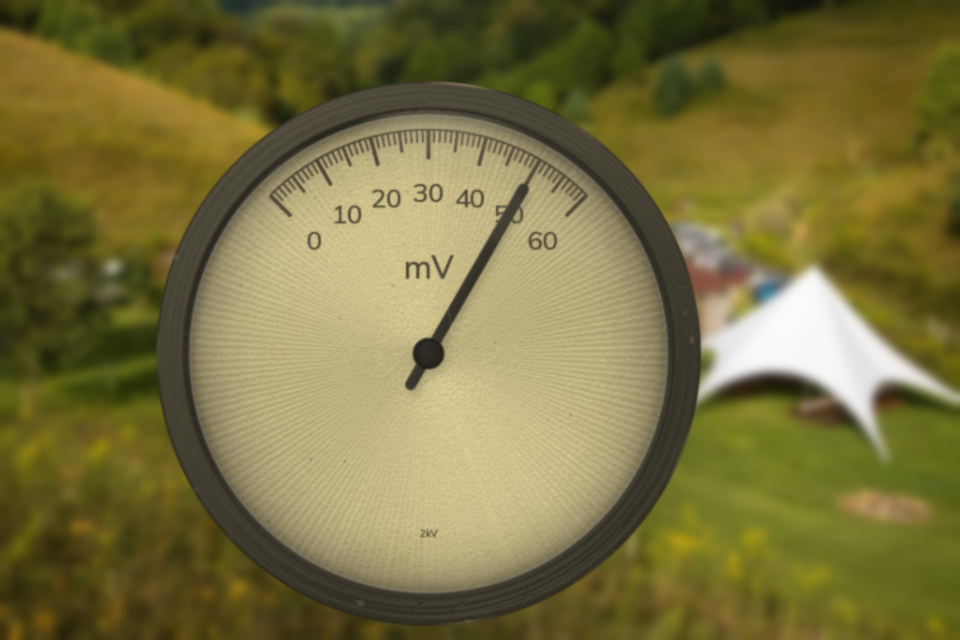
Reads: 50 mV
